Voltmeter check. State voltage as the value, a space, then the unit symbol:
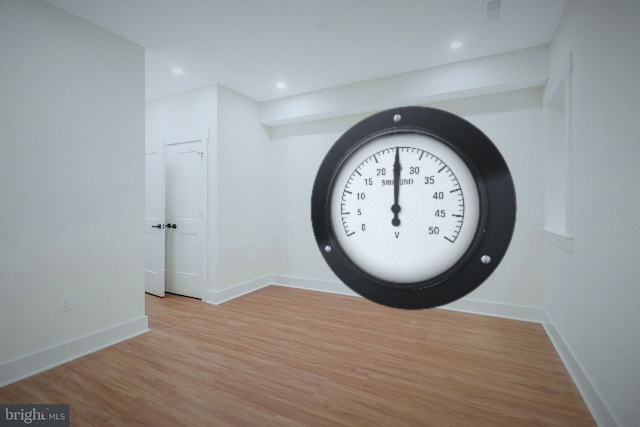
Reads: 25 V
